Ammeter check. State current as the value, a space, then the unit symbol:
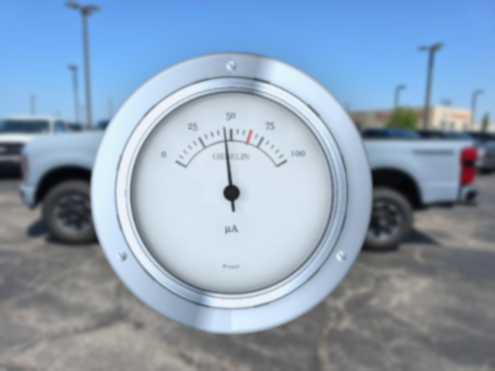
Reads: 45 µA
